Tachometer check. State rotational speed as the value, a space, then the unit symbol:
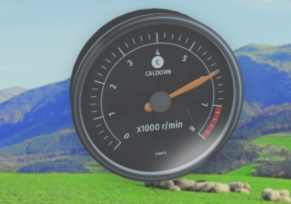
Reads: 6000 rpm
